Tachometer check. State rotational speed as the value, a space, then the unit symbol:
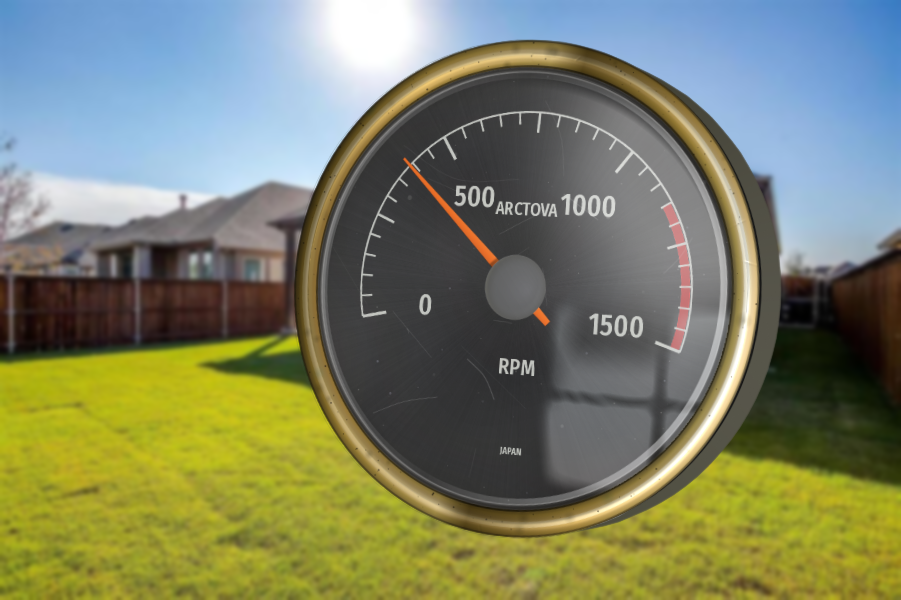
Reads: 400 rpm
